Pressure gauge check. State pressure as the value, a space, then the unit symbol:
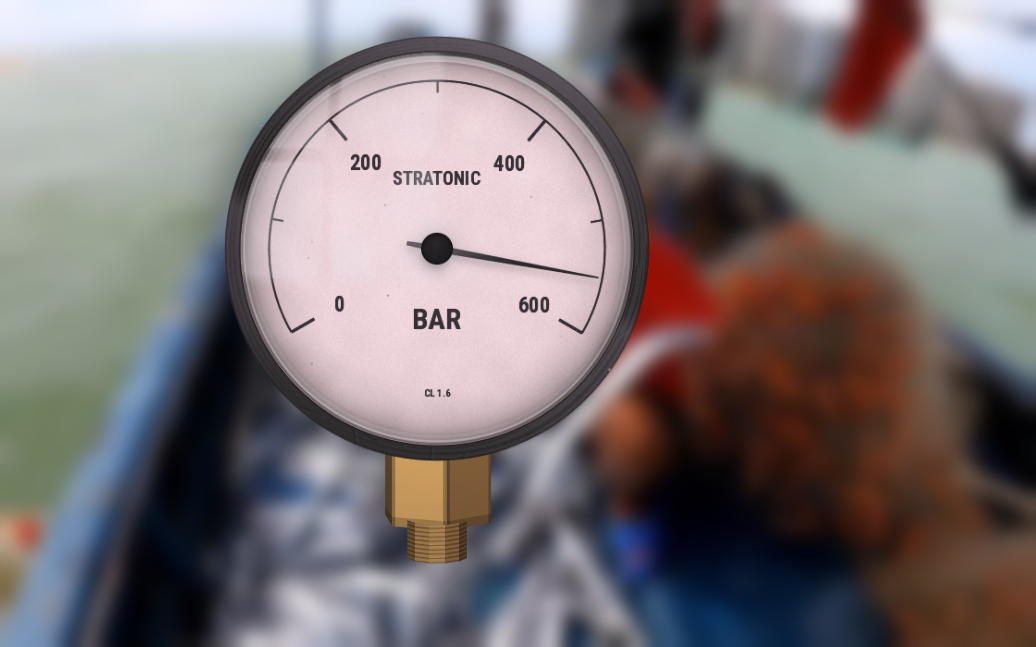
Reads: 550 bar
